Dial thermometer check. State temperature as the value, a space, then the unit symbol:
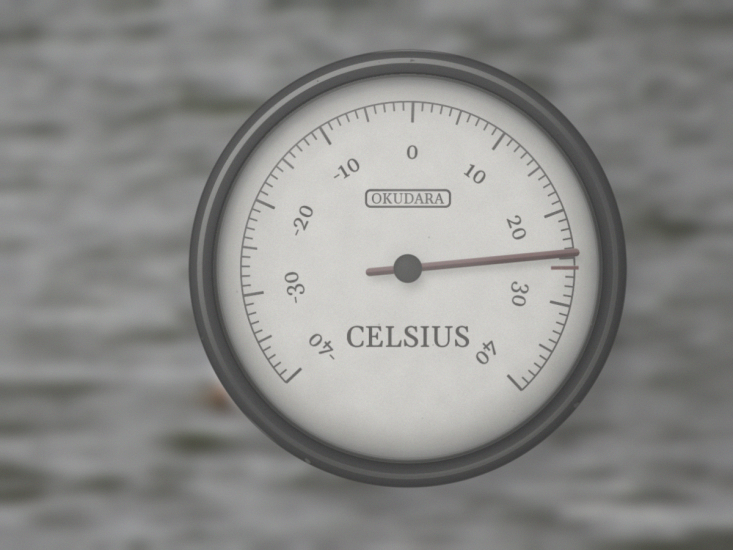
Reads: 24.5 °C
